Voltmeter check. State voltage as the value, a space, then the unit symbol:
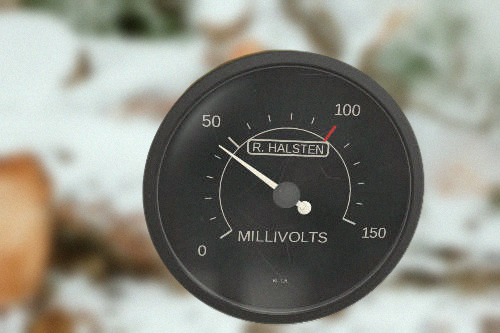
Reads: 45 mV
